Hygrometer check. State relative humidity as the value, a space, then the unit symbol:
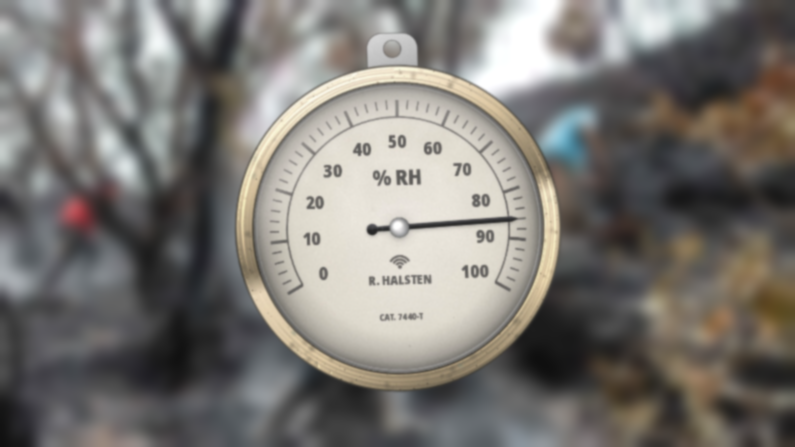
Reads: 86 %
